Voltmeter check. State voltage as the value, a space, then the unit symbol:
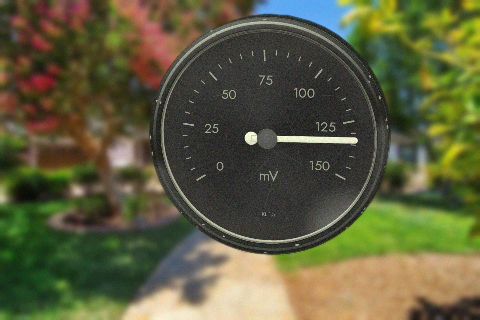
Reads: 132.5 mV
